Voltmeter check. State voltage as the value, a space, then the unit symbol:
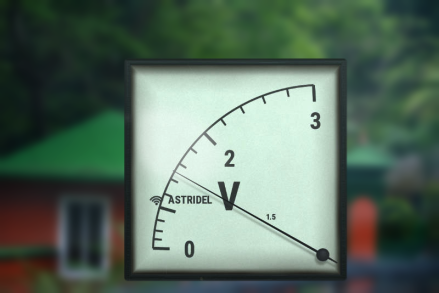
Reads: 1.5 V
